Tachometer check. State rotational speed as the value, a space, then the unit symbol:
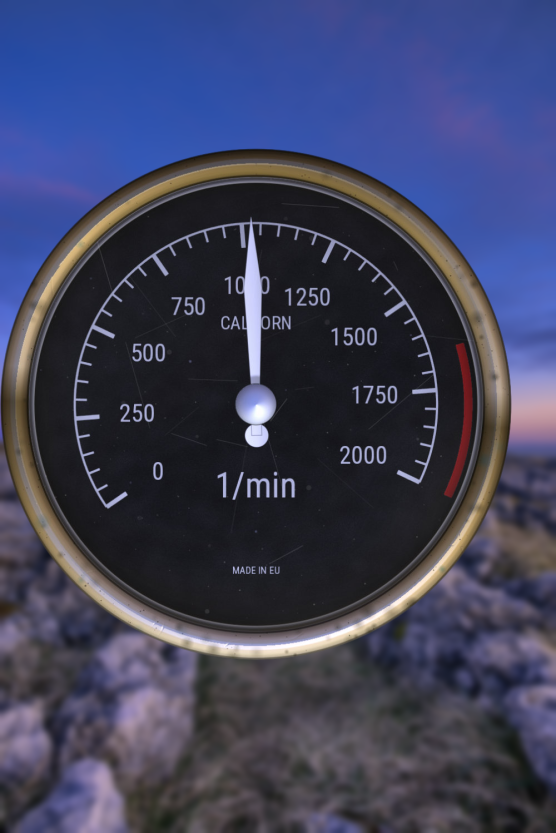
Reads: 1025 rpm
